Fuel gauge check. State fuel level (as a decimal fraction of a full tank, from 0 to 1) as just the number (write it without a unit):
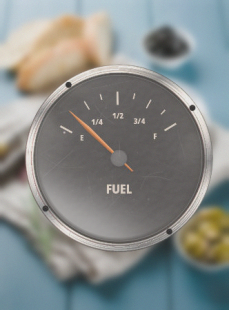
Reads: 0.125
